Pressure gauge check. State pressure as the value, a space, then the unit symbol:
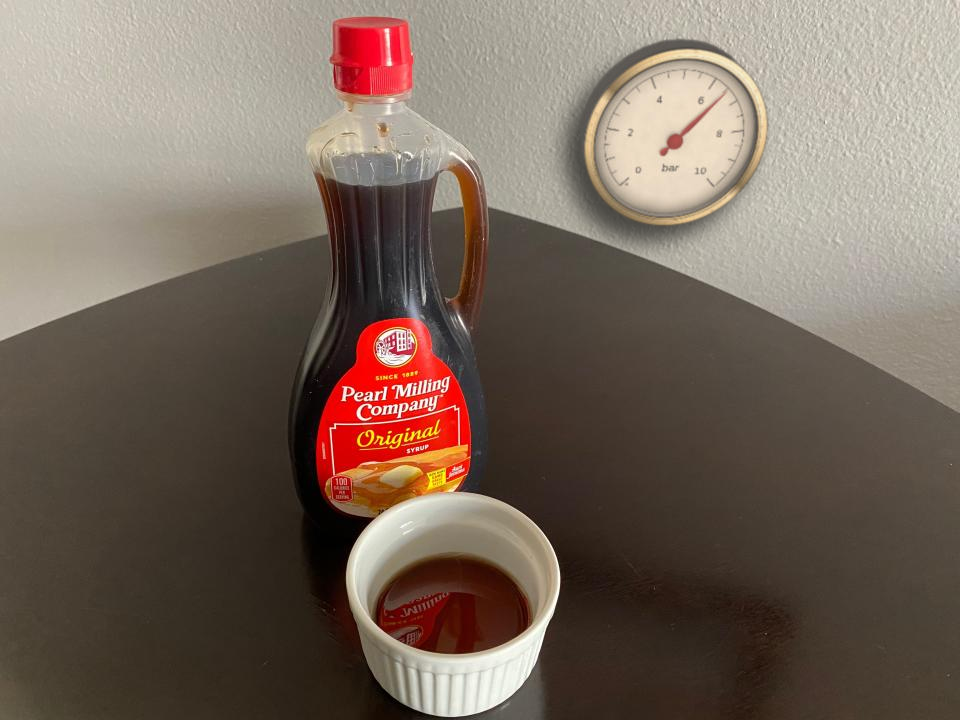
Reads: 6.5 bar
